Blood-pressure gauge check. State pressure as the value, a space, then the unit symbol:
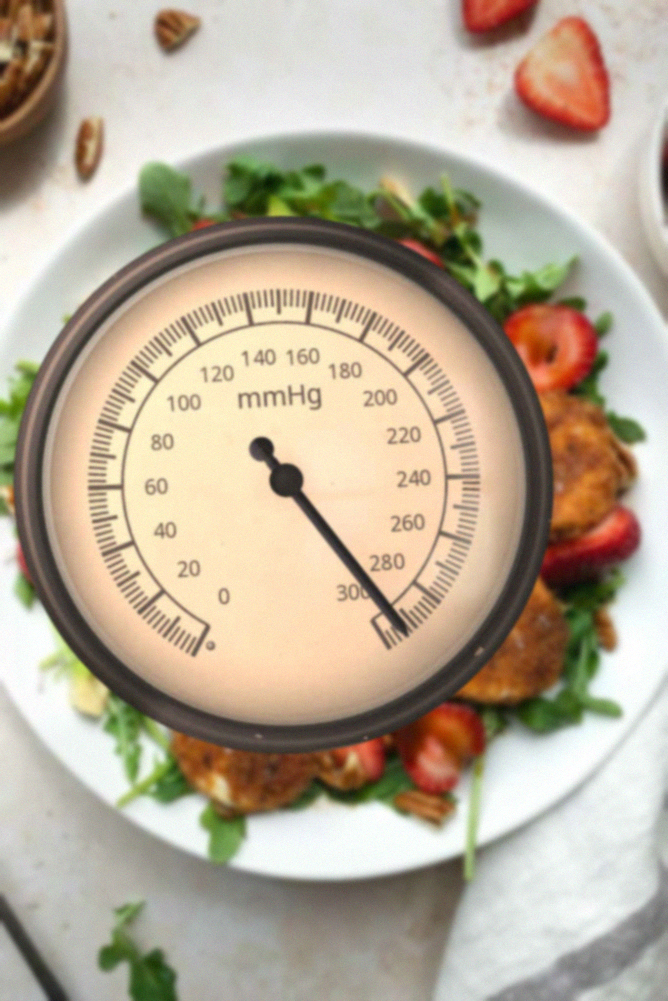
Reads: 294 mmHg
